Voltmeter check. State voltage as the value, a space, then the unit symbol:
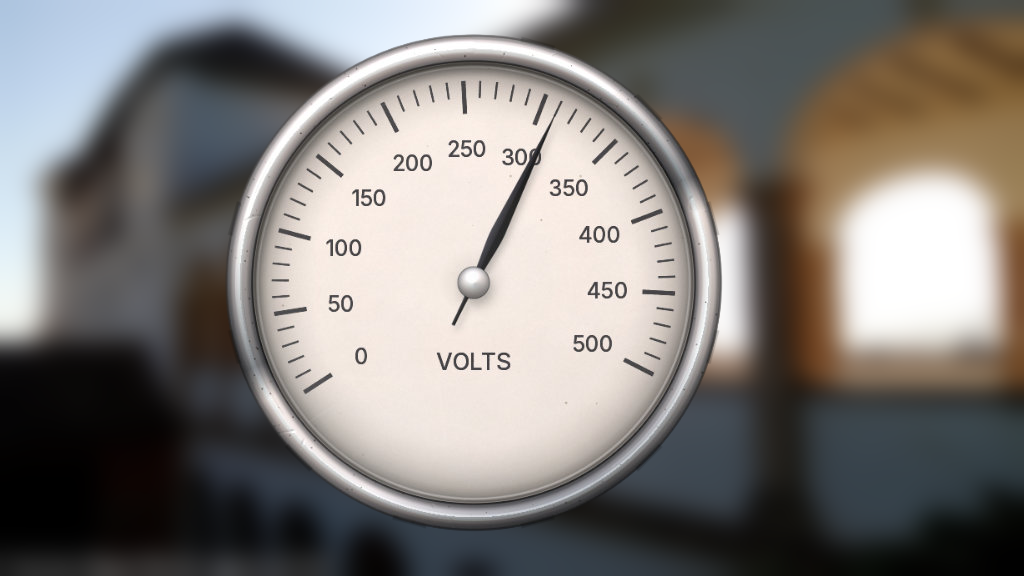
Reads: 310 V
